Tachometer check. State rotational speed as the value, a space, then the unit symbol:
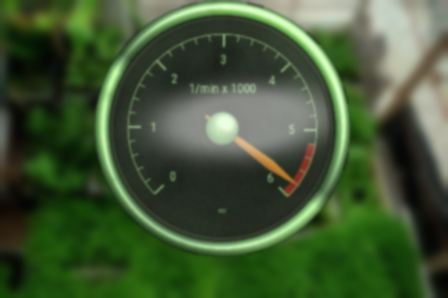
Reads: 5800 rpm
